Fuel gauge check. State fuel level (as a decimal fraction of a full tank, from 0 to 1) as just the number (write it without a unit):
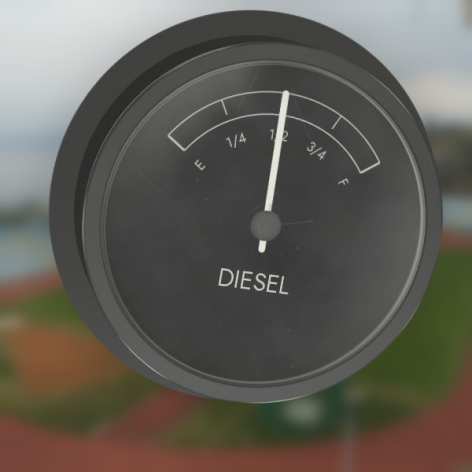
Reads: 0.5
